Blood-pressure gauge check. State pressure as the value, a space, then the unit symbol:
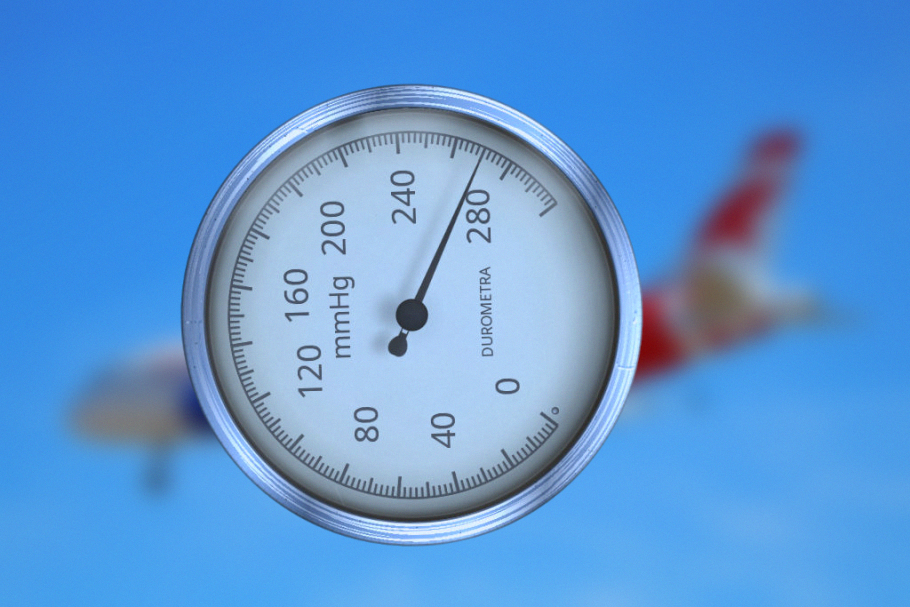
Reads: 270 mmHg
